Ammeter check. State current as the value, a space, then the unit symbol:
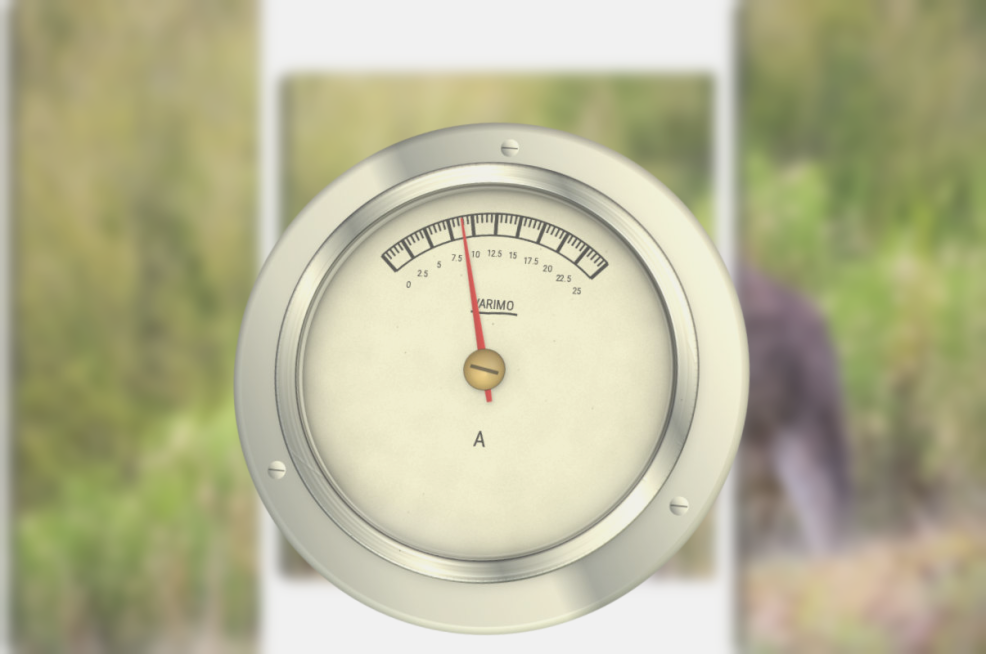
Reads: 9 A
